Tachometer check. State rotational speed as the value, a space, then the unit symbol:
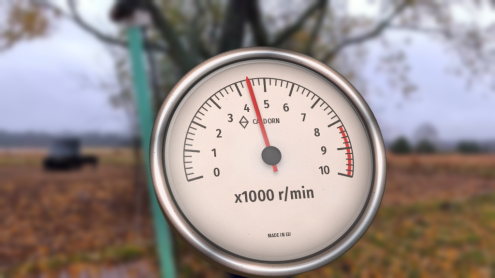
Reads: 4400 rpm
